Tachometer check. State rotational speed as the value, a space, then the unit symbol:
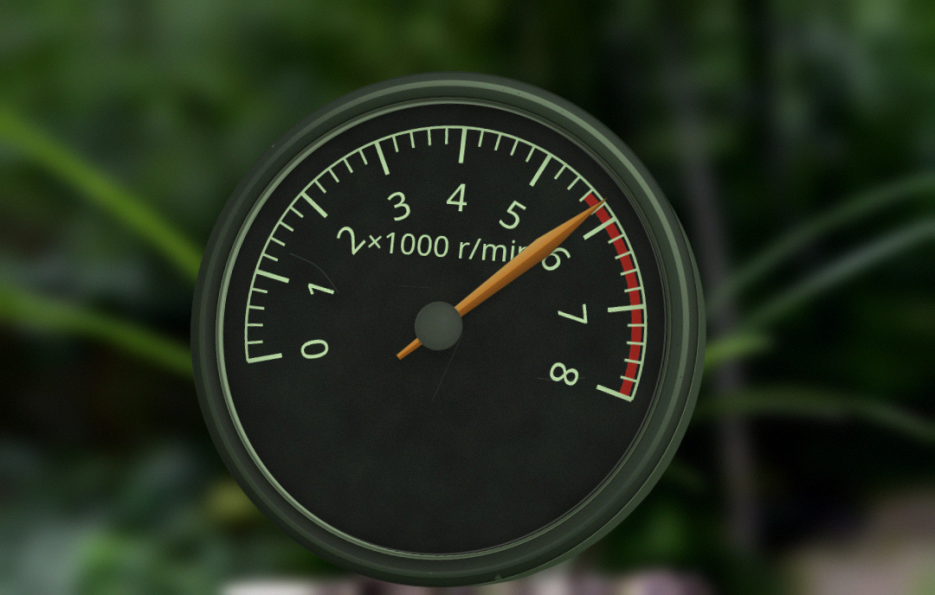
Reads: 5800 rpm
